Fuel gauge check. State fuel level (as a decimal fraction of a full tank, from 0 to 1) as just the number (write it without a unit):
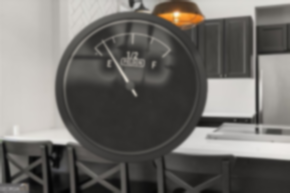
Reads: 0.125
